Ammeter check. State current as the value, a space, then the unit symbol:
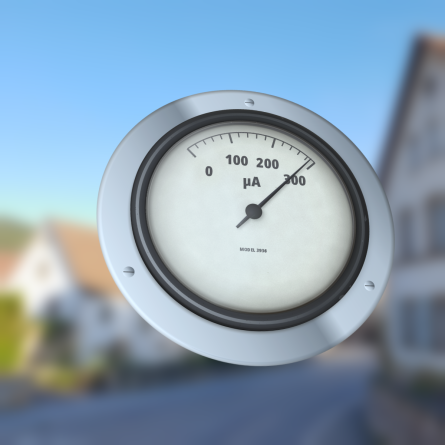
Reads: 290 µA
